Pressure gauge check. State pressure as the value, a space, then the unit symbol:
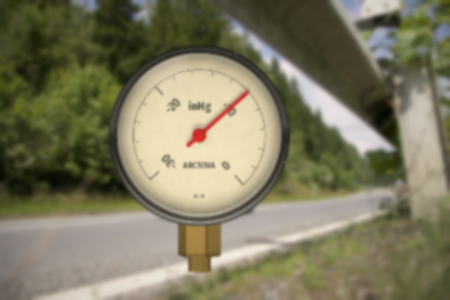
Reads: -10 inHg
